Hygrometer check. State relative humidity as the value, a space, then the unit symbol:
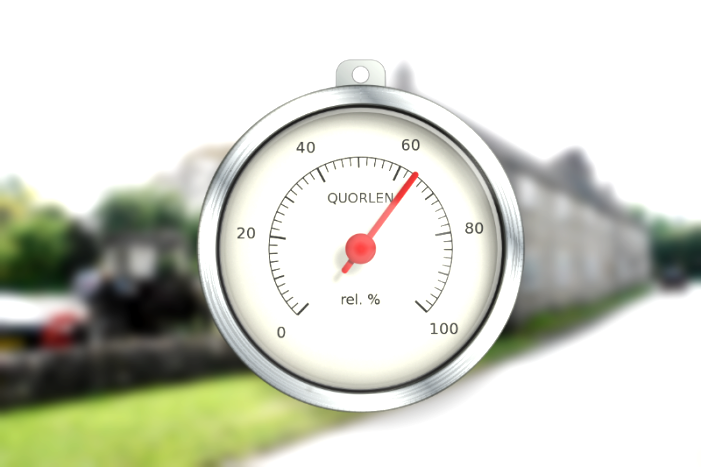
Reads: 64 %
